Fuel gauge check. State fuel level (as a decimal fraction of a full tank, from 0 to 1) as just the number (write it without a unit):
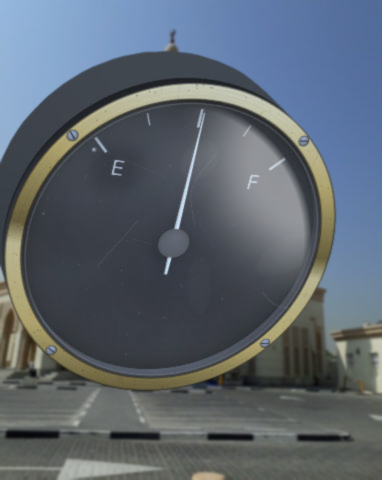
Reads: 0.5
